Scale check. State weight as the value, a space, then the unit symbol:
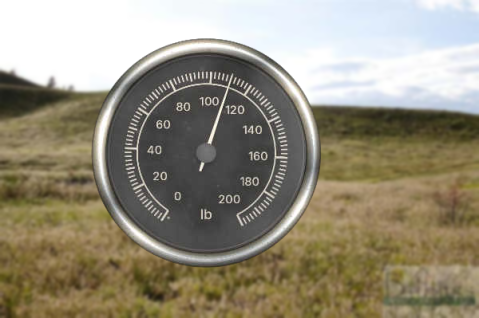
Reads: 110 lb
